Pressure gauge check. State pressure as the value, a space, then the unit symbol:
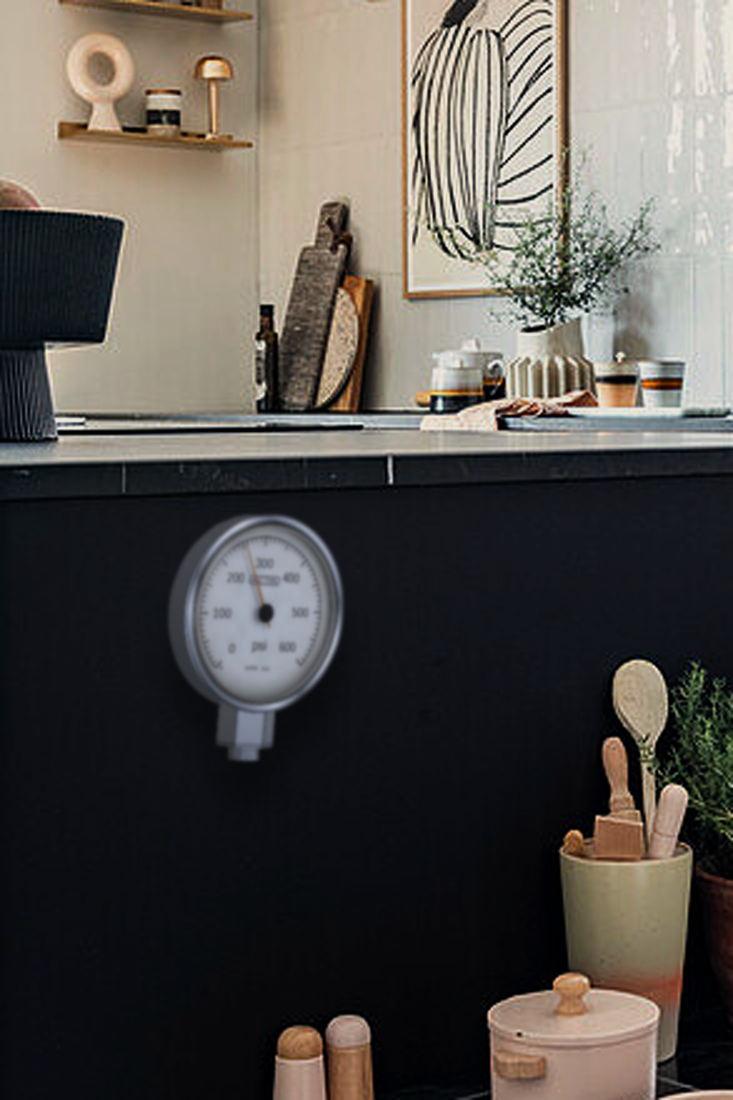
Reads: 250 psi
